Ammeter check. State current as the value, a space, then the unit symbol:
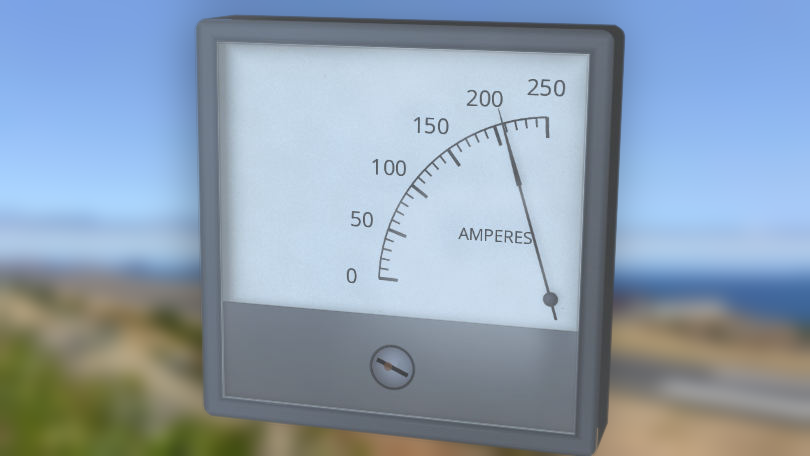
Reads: 210 A
